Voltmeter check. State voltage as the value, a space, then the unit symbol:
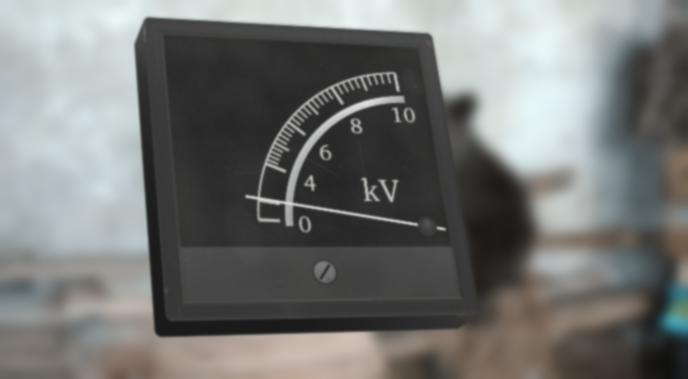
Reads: 2 kV
